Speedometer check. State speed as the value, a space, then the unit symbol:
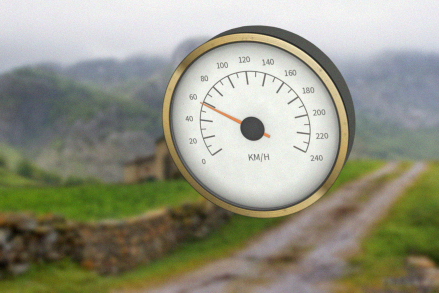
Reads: 60 km/h
